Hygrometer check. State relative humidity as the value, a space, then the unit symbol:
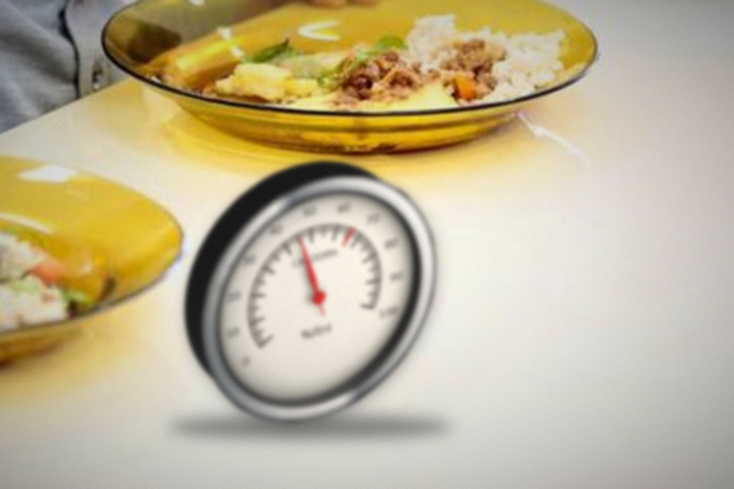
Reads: 45 %
